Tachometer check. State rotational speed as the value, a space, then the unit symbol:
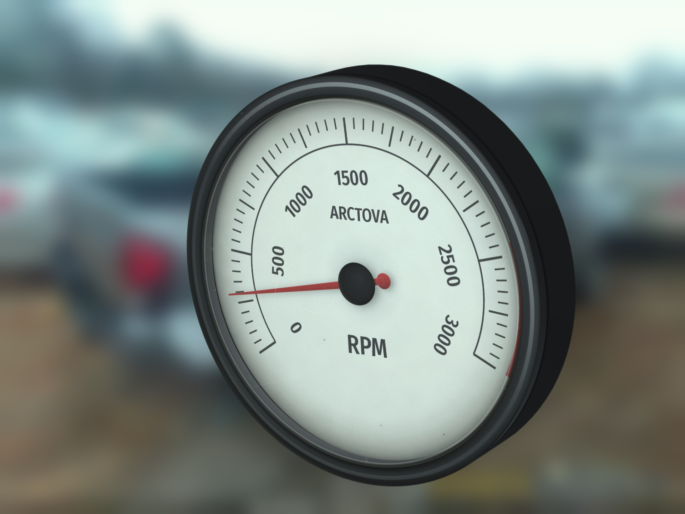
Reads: 300 rpm
